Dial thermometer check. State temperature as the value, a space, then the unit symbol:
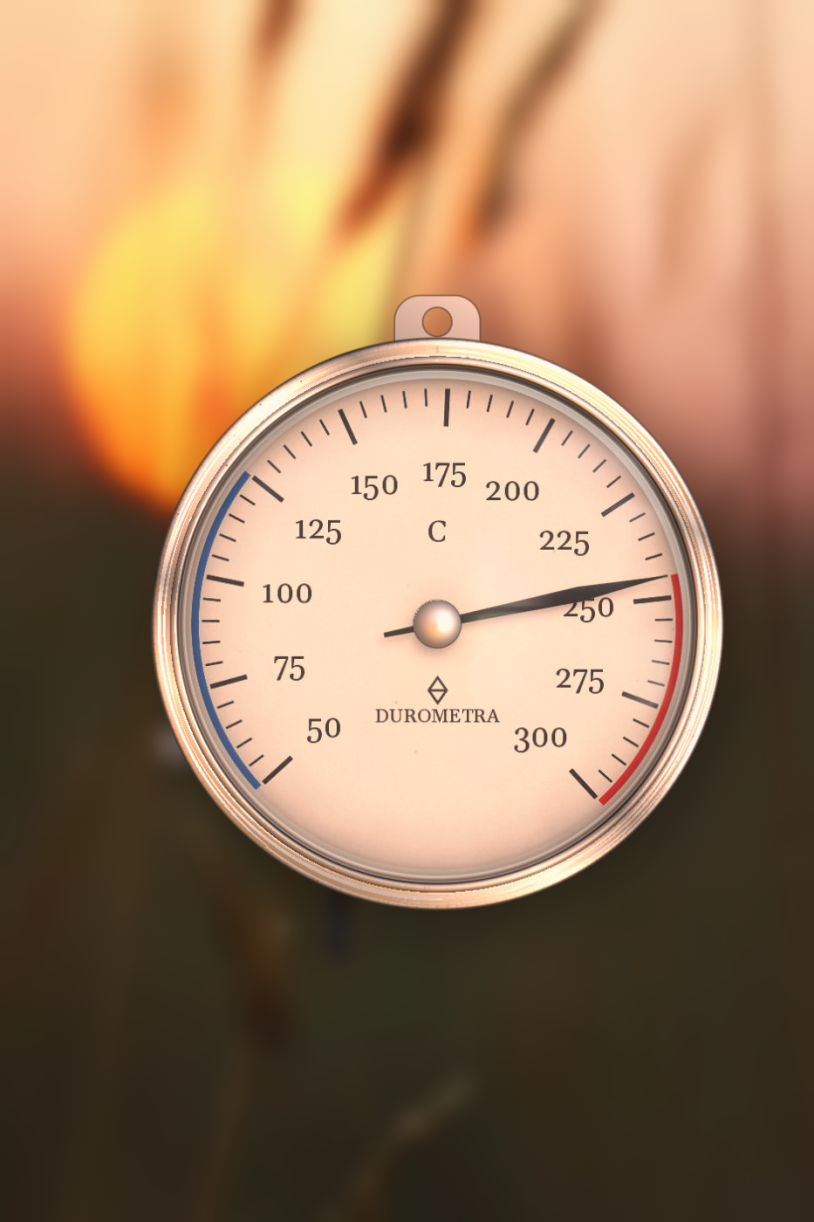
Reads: 245 °C
